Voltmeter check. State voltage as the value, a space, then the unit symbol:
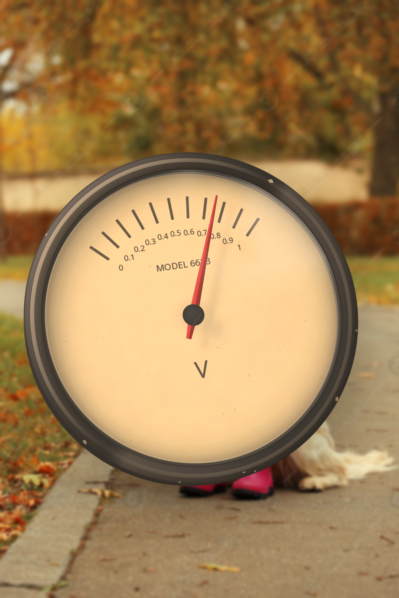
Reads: 0.75 V
